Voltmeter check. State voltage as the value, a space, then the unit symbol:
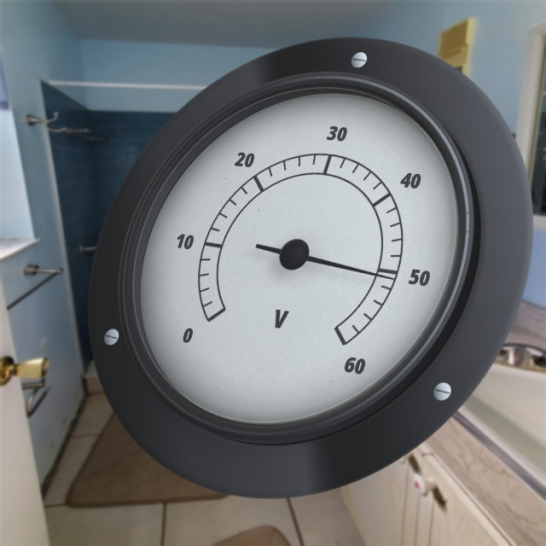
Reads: 51 V
